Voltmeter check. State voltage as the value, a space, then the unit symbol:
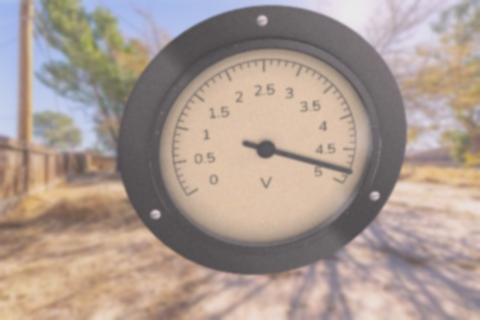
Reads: 4.8 V
